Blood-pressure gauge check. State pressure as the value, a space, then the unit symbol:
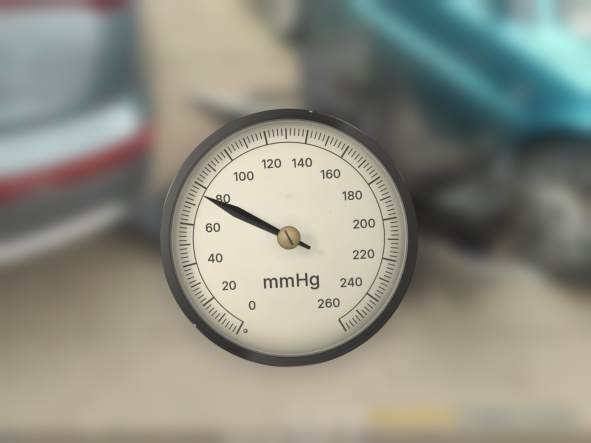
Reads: 76 mmHg
